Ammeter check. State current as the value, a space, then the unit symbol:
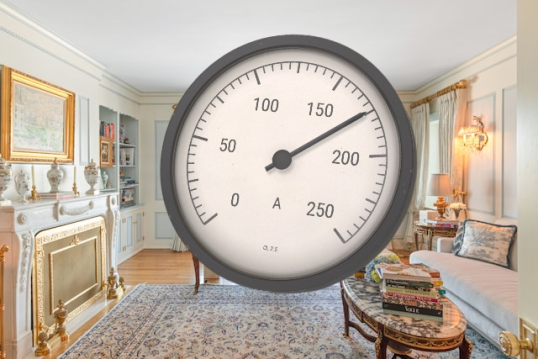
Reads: 175 A
